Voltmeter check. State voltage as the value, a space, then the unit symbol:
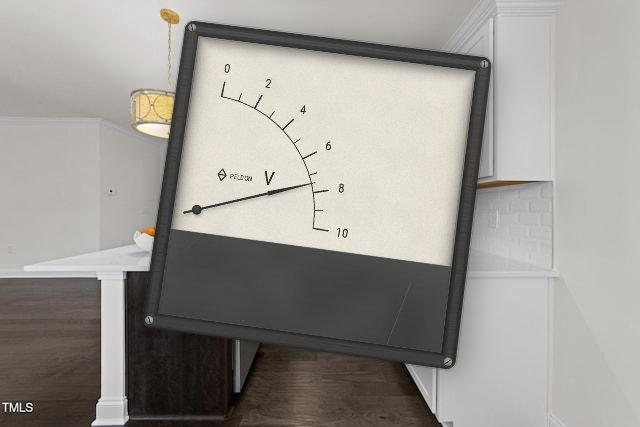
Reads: 7.5 V
